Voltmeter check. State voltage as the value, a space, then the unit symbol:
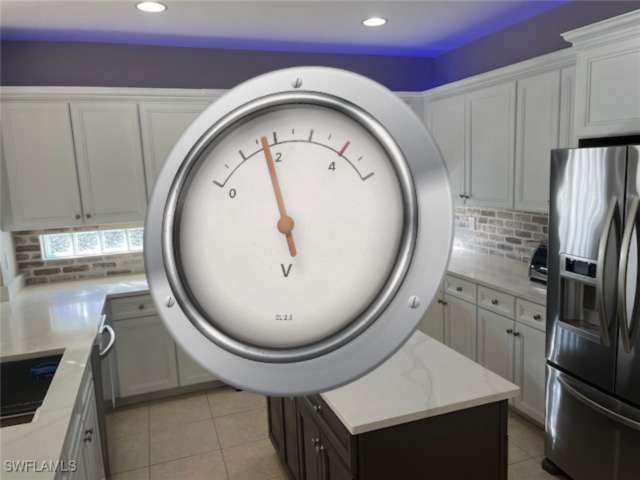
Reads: 1.75 V
